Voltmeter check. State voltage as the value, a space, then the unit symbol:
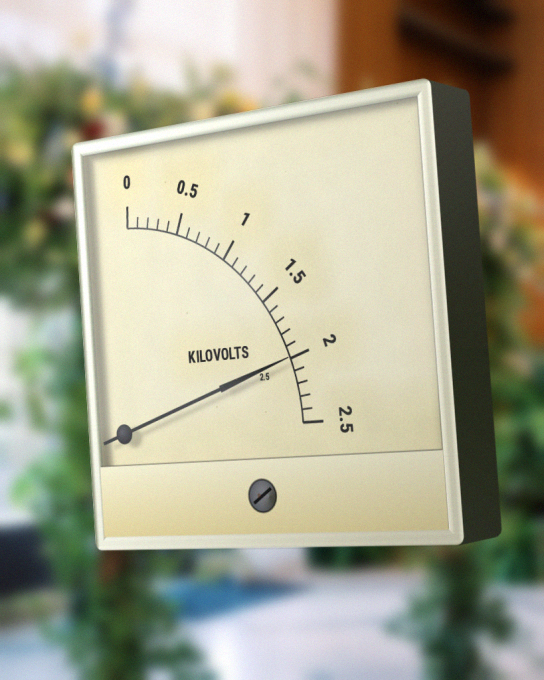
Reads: 2 kV
